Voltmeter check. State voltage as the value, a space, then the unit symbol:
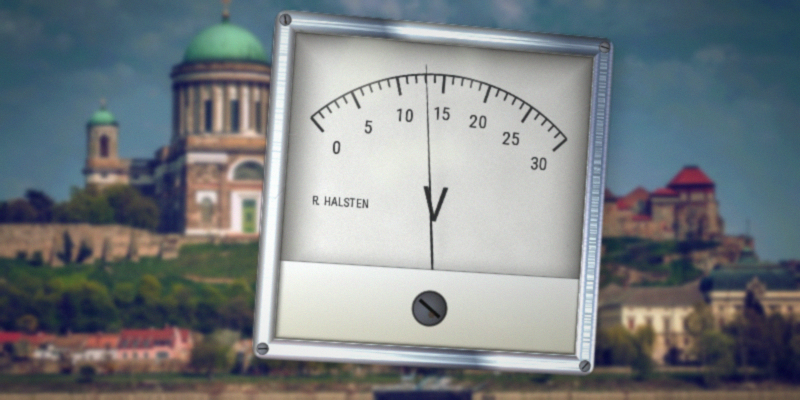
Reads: 13 V
